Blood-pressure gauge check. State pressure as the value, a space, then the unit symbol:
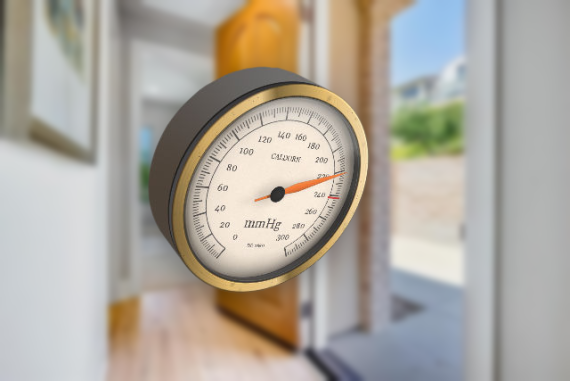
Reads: 220 mmHg
